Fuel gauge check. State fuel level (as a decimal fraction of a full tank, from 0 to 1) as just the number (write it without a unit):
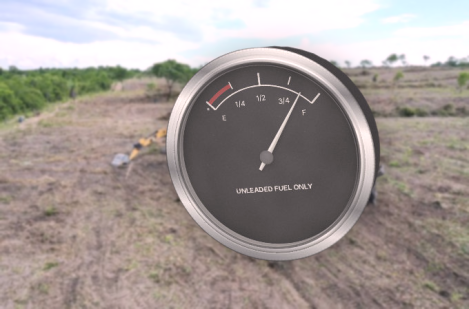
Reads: 0.875
